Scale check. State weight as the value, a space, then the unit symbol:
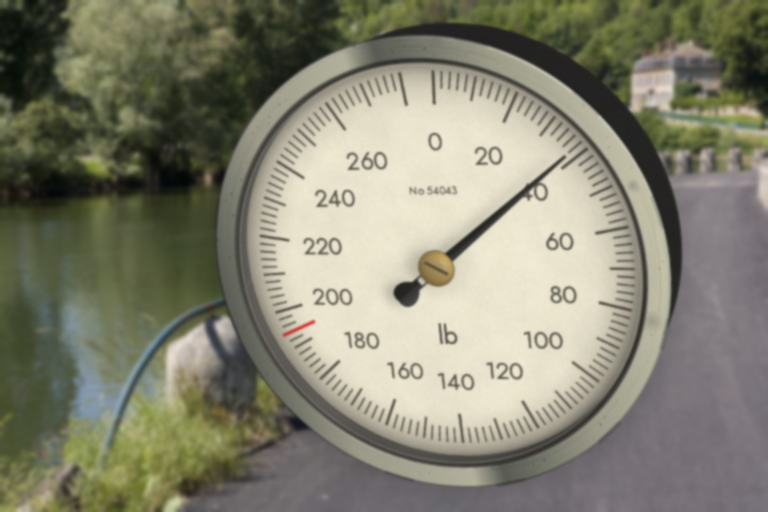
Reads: 38 lb
